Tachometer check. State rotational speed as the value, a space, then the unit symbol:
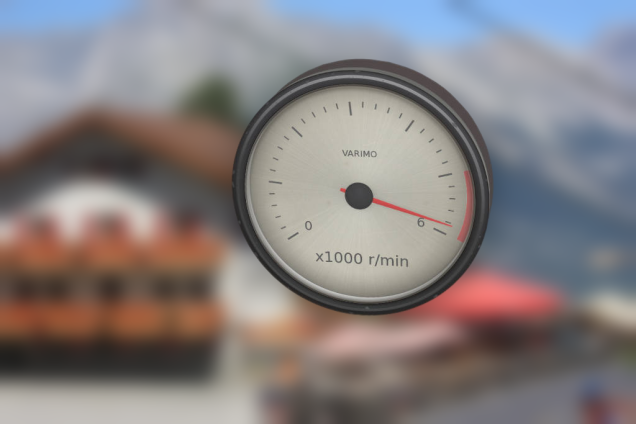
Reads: 5800 rpm
